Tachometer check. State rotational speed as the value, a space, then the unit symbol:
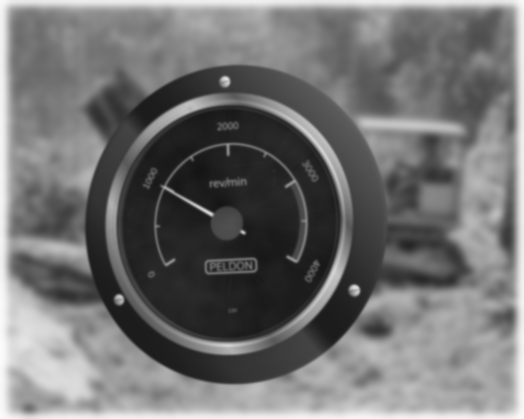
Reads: 1000 rpm
